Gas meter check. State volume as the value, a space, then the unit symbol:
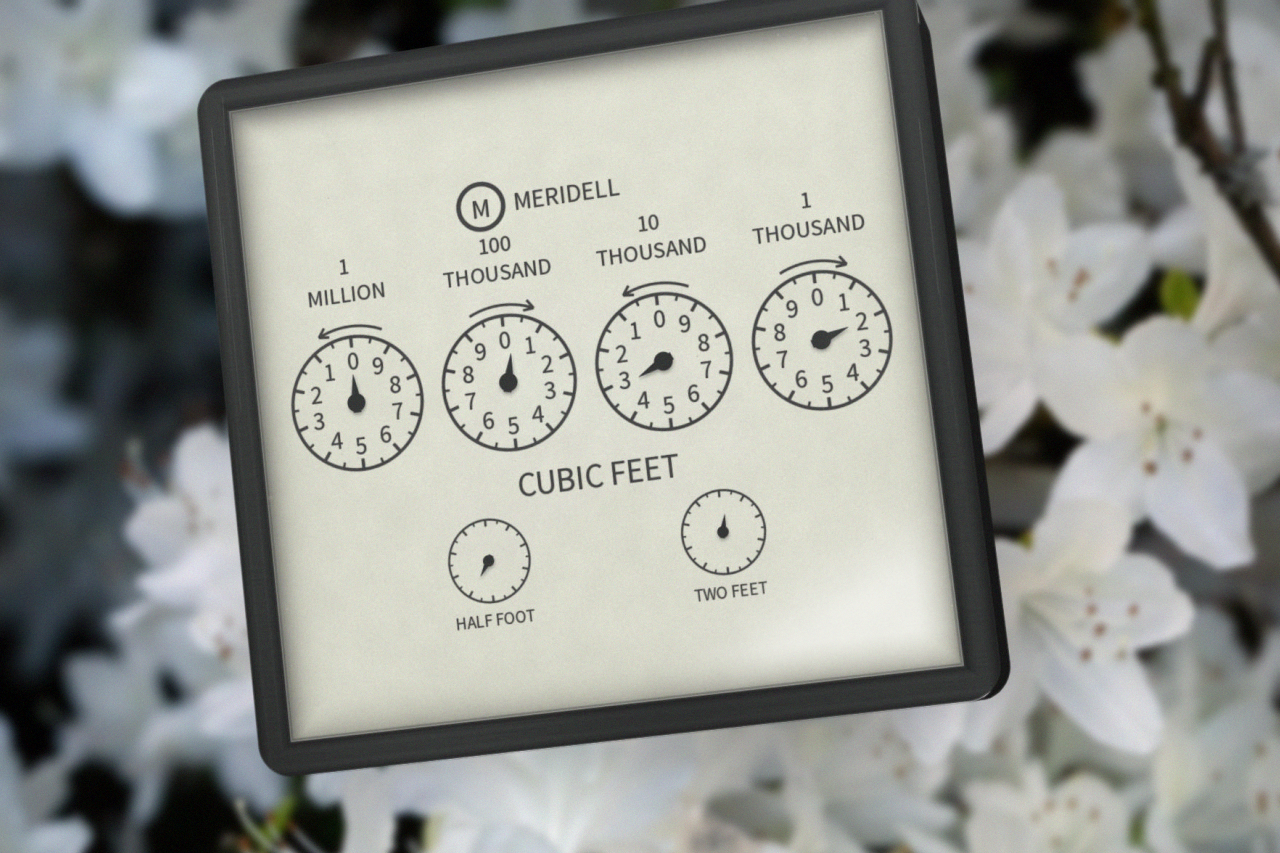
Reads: 3200 ft³
